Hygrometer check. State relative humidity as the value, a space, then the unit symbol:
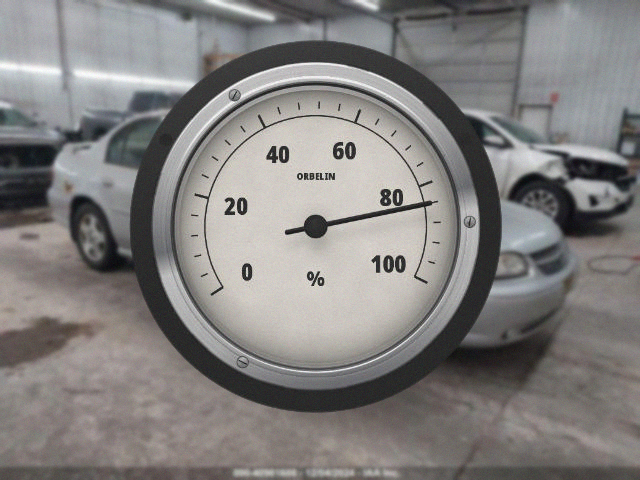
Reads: 84 %
